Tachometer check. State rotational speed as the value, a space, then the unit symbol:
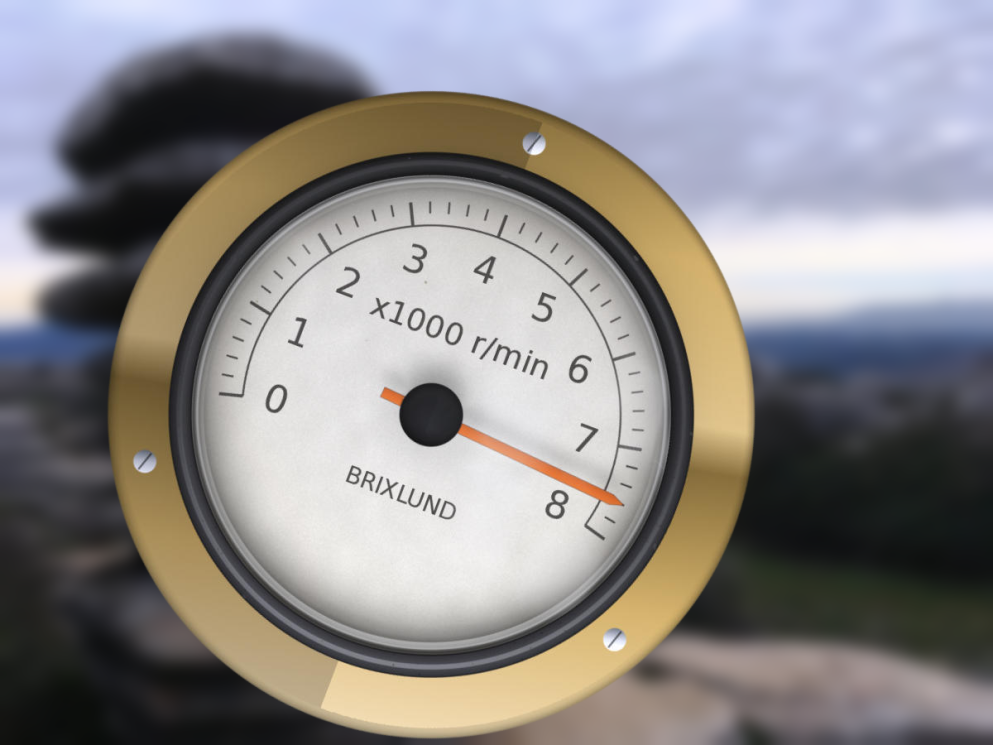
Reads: 7600 rpm
